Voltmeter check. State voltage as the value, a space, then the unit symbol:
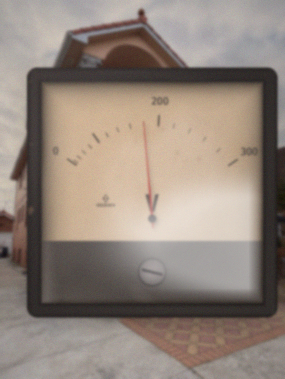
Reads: 180 V
